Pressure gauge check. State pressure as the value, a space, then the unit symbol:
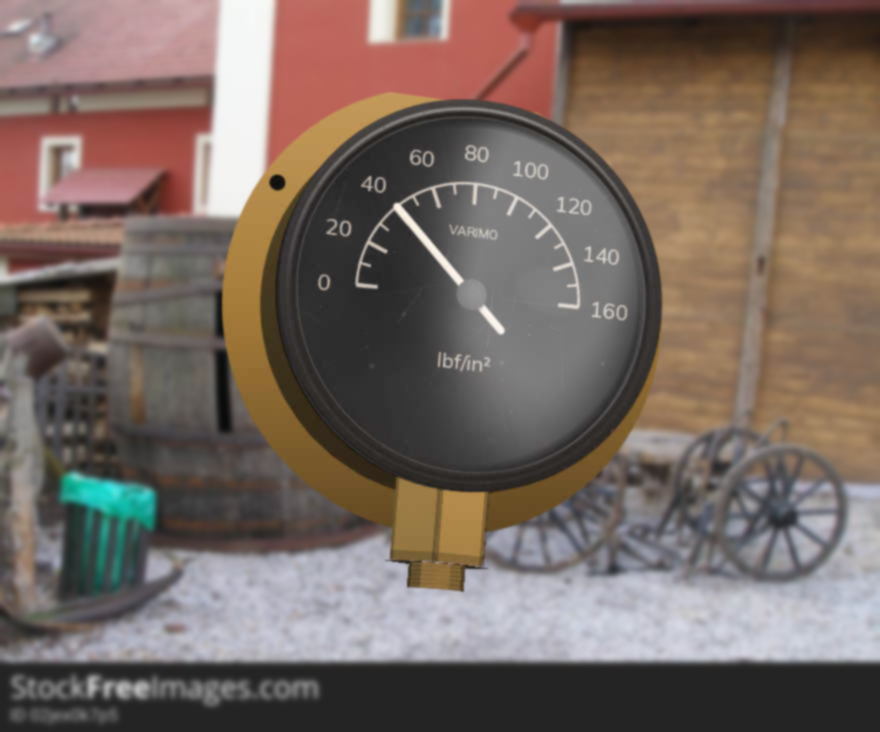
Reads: 40 psi
